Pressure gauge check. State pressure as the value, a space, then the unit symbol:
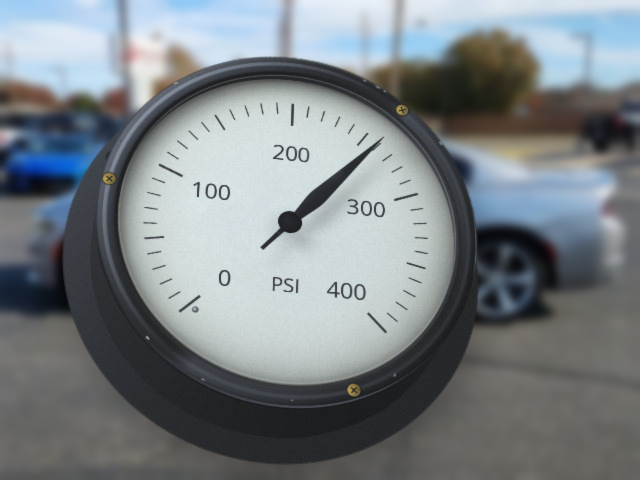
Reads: 260 psi
